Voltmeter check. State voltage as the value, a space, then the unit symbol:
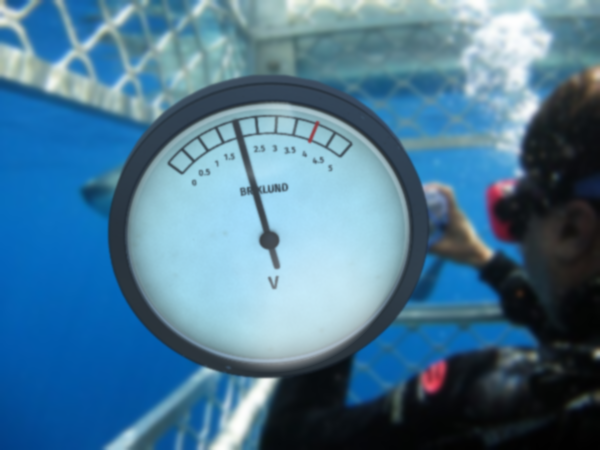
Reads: 2 V
